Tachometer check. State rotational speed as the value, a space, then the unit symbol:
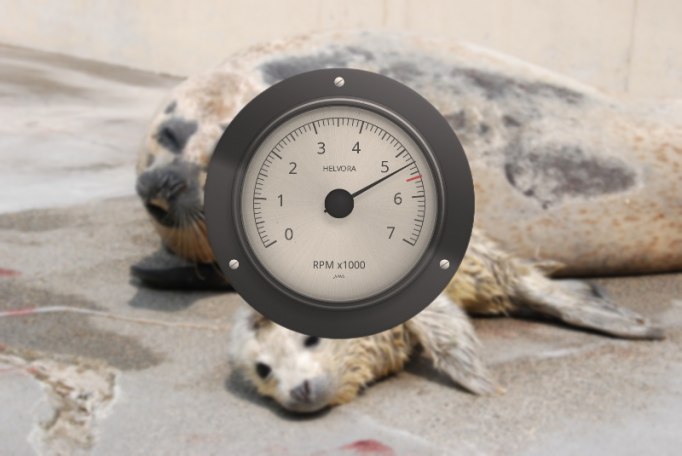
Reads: 5300 rpm
